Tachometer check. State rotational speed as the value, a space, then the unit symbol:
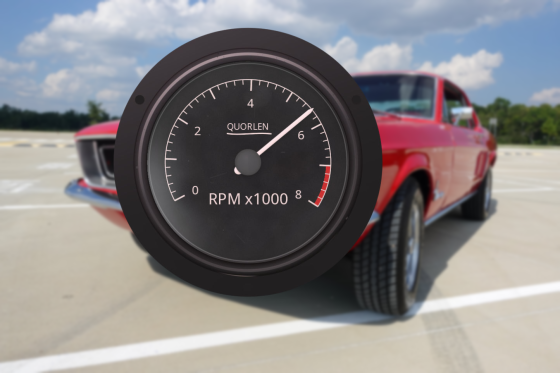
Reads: 5600 rpm
